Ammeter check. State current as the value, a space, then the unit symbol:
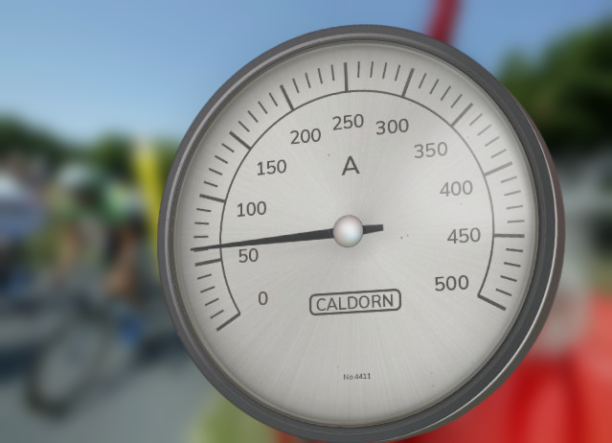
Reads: 60 A
